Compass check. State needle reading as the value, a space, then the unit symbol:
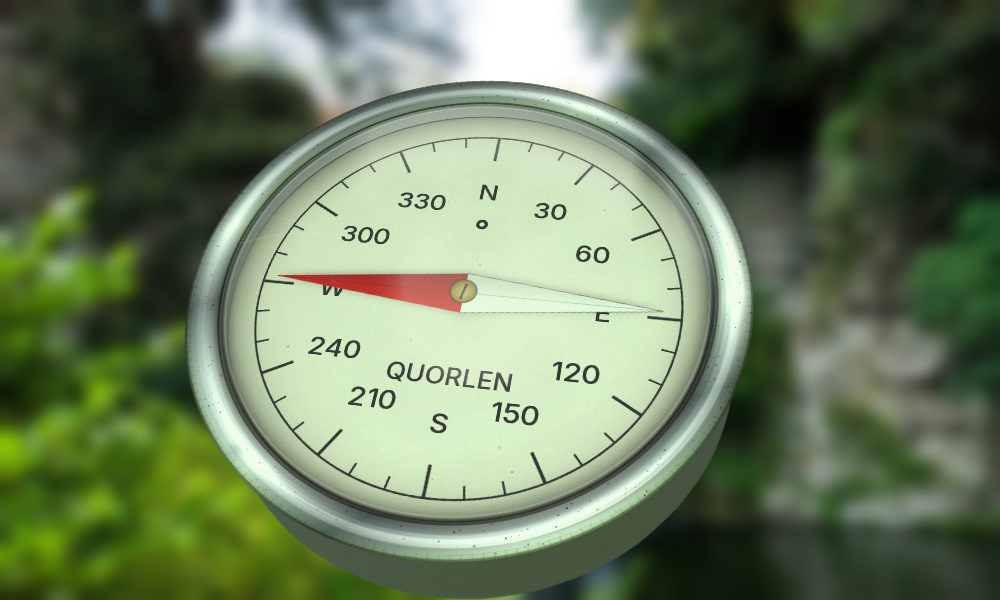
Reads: 270 °
